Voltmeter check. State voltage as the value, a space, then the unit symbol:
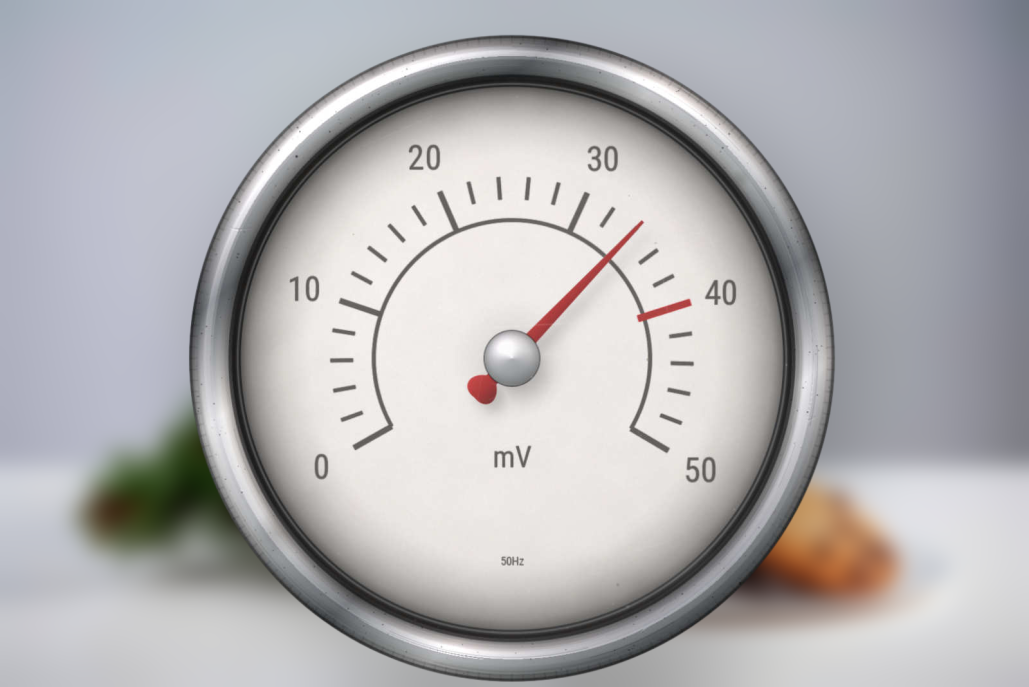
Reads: 34 mV
